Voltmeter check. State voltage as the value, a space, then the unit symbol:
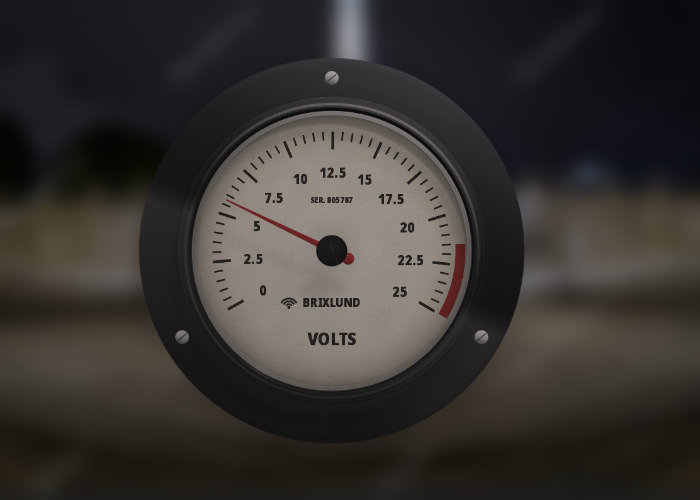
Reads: 5.75 V
